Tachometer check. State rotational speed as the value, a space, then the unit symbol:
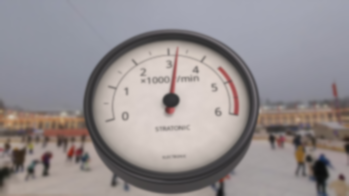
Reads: 3250 rpm
